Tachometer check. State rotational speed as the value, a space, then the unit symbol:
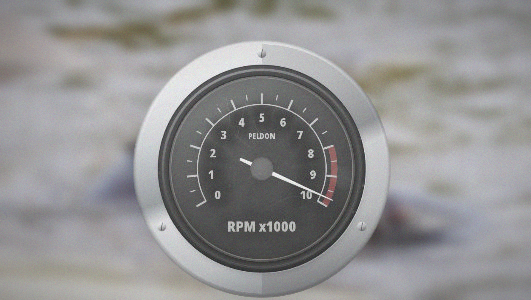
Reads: 9750 rpm
